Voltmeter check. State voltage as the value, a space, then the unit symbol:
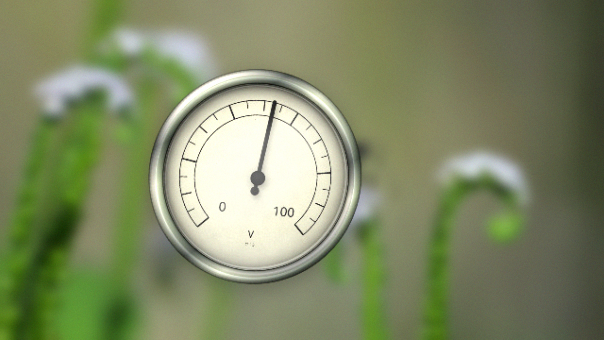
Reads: 52.5 V
